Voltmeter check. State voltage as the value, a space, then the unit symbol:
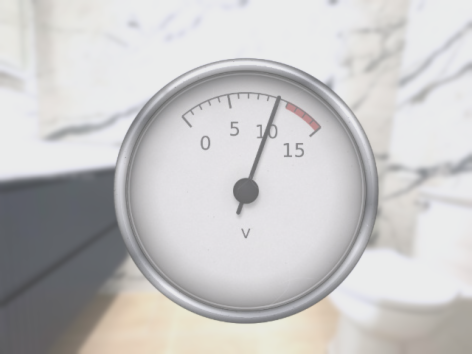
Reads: 10 V
